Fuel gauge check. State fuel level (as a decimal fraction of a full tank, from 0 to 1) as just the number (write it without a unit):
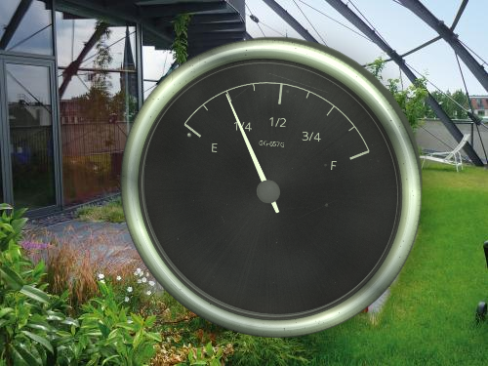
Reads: 0.25
